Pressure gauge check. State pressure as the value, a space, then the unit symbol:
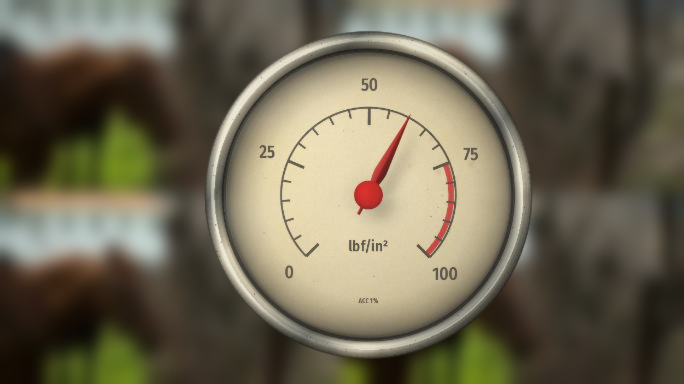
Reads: 60 psi
